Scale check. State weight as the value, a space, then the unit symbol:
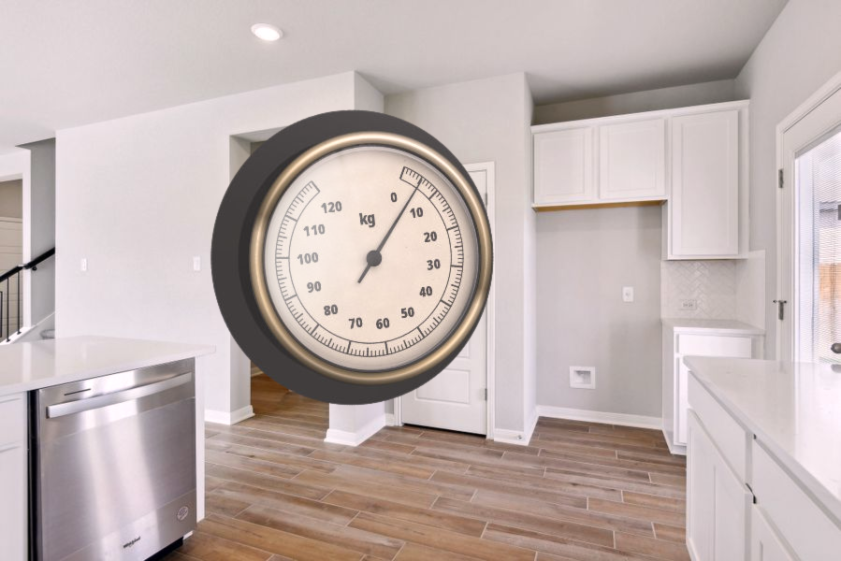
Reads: 5 kg
